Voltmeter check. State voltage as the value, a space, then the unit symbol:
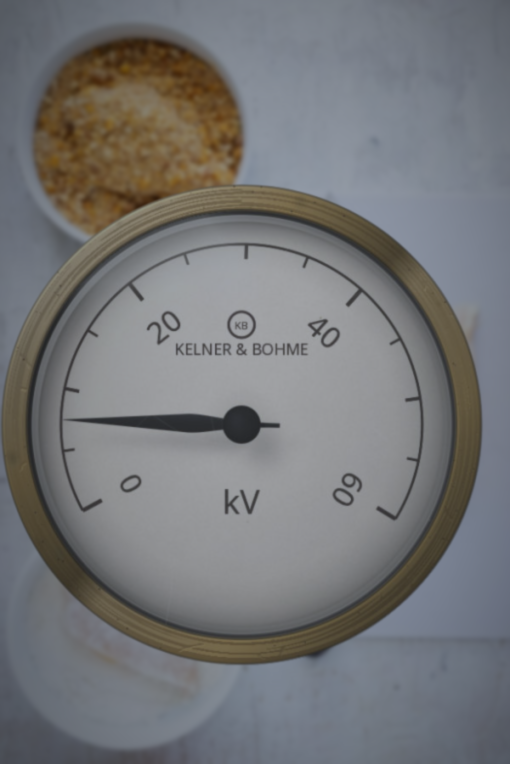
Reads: 7.5 kV
